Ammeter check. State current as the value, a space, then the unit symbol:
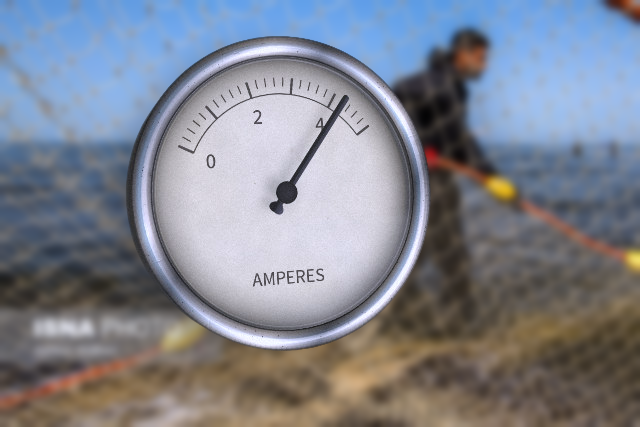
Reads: 4.2 A
